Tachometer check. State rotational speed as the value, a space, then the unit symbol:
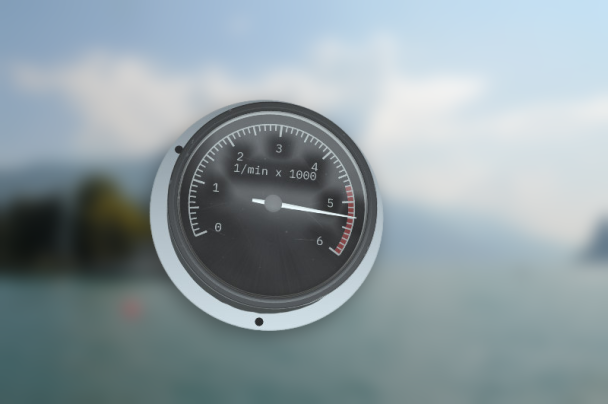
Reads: 5300 rpm
